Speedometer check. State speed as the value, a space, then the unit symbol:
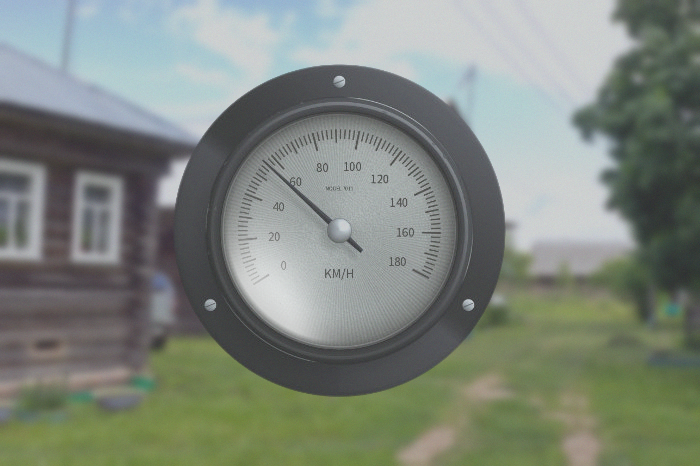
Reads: 56 km/h
